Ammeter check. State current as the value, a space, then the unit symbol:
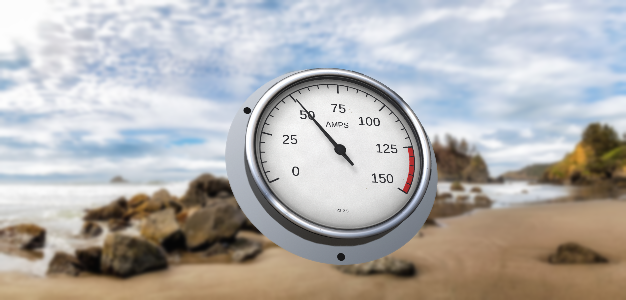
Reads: 50 A
